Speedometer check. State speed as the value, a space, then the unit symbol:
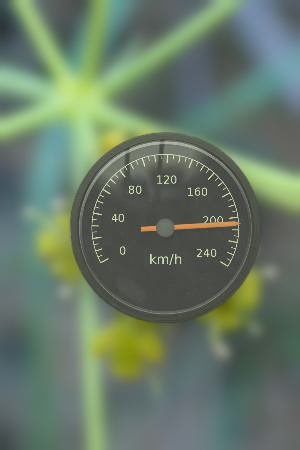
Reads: 205 km/h
